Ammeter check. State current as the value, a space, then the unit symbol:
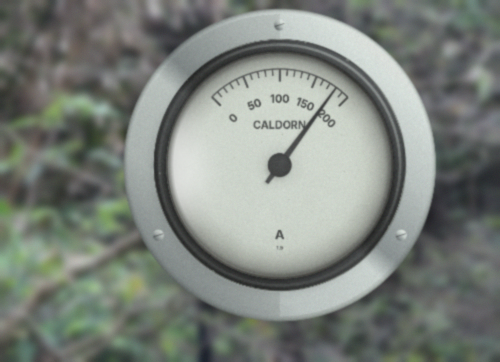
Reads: 180 A
